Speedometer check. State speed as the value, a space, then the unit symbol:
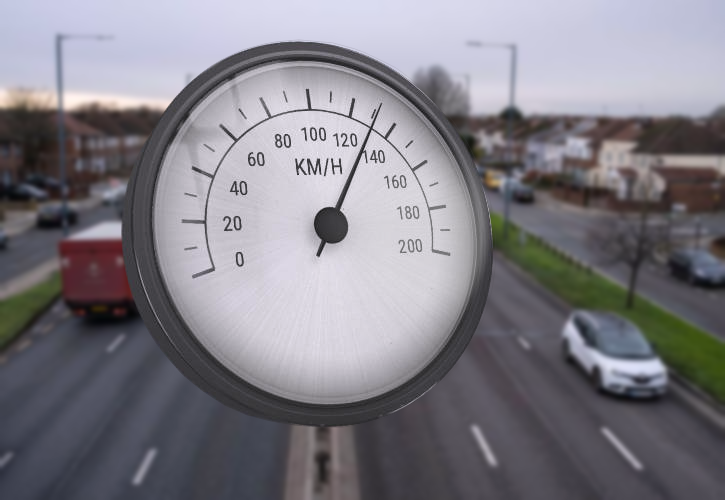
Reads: 130 km/h
